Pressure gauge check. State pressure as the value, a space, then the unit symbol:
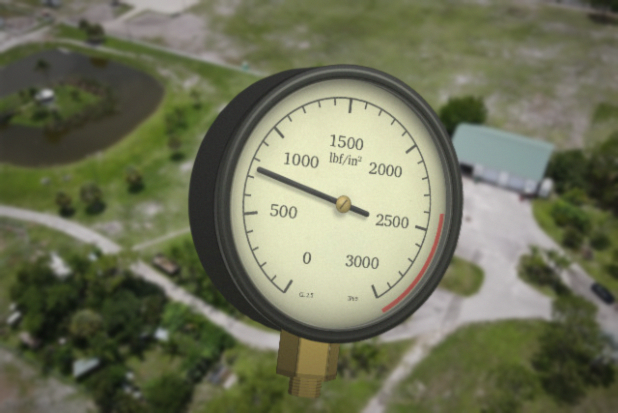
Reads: 750 psi
